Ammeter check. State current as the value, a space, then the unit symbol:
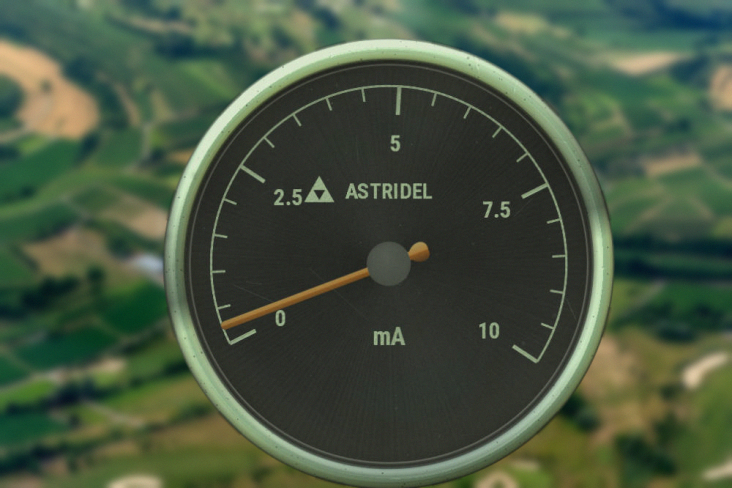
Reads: 0.25 mA
